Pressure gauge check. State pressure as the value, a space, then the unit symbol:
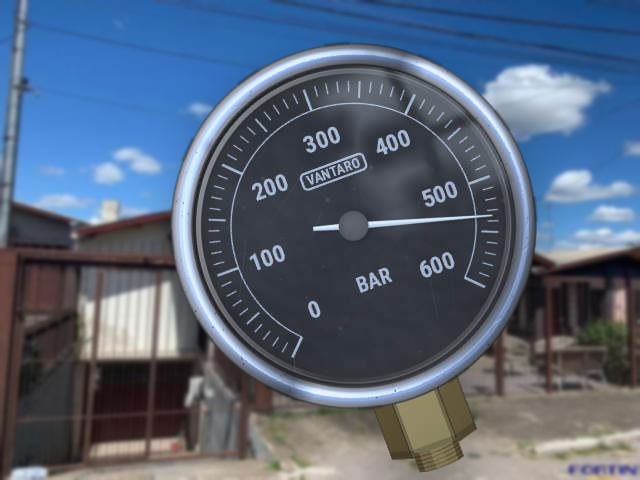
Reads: 535 bar
